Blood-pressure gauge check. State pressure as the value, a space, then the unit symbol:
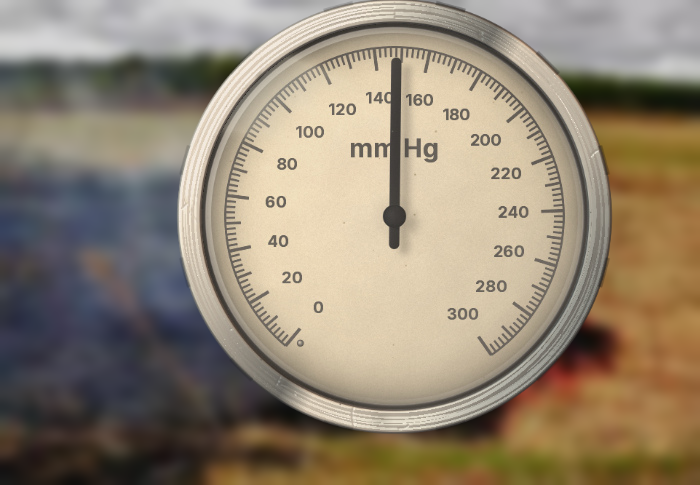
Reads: 148 mmHg
